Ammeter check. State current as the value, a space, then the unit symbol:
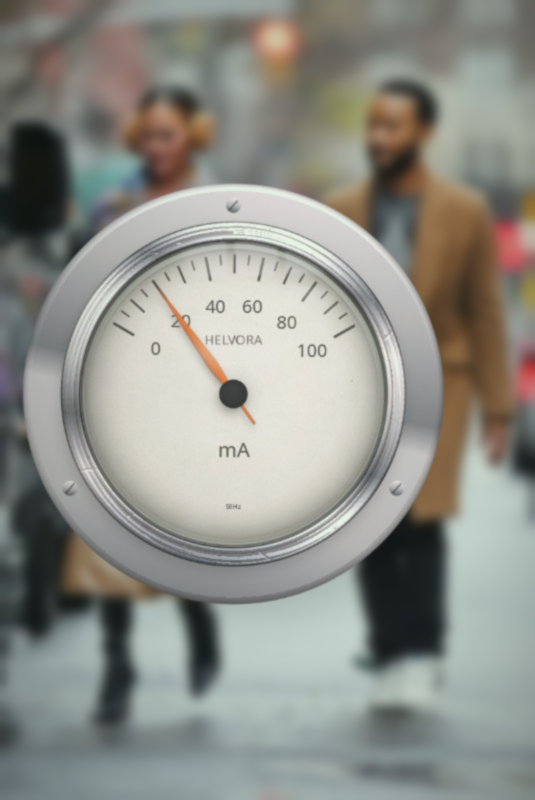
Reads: 20 mA
